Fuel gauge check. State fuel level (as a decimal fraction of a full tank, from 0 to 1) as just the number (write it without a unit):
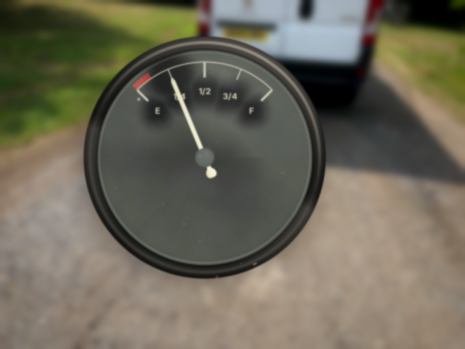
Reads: 0.25
